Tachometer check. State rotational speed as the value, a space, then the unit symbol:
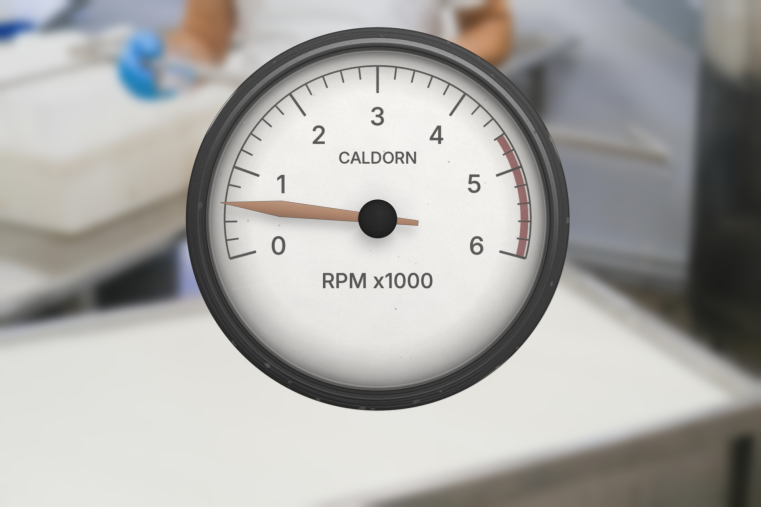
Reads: 600 rpm
